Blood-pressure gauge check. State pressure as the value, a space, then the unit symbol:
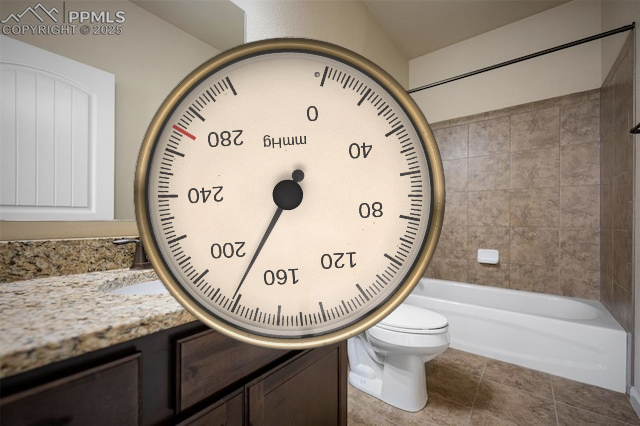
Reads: 182 mmHg
